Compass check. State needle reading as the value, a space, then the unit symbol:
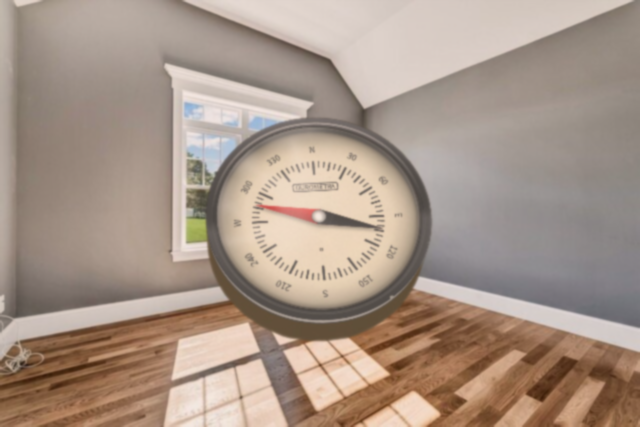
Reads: 285 °
